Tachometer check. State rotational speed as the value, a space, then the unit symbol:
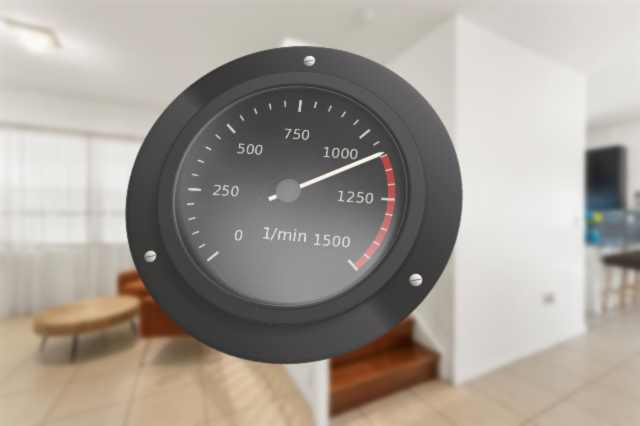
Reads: 1100 rpm
